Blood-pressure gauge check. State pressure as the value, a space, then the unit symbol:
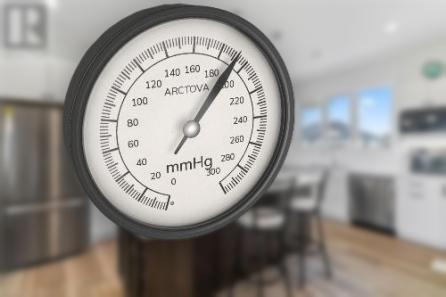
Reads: 190 mmHg
